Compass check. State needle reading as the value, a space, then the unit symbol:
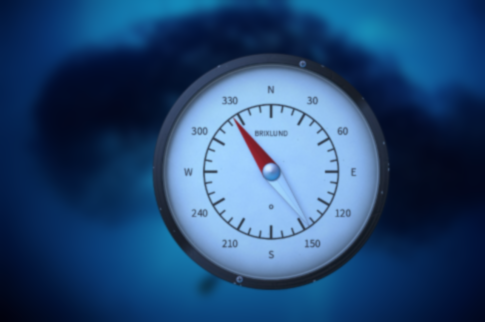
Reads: 325 °
